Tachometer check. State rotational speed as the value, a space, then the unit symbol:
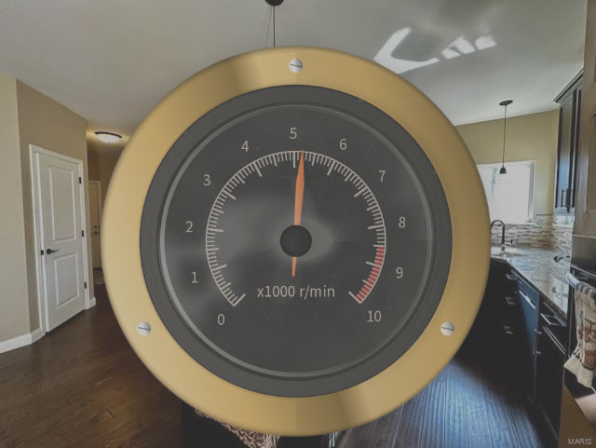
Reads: 5200 rpm
